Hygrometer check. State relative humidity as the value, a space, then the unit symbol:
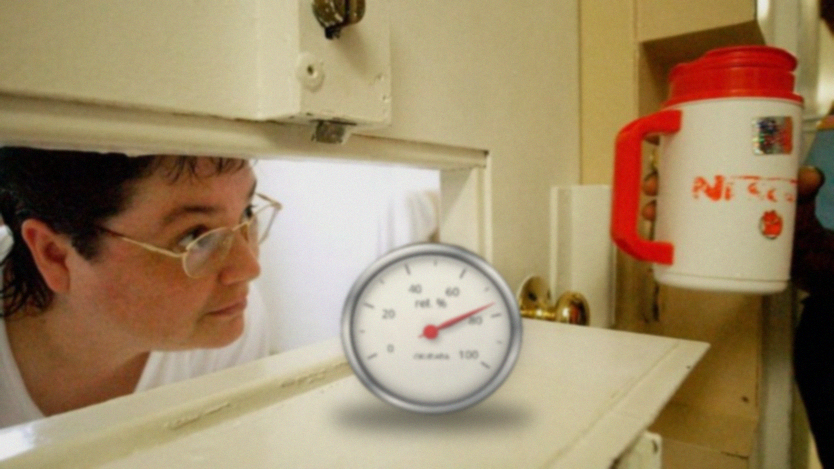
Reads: 75 %
